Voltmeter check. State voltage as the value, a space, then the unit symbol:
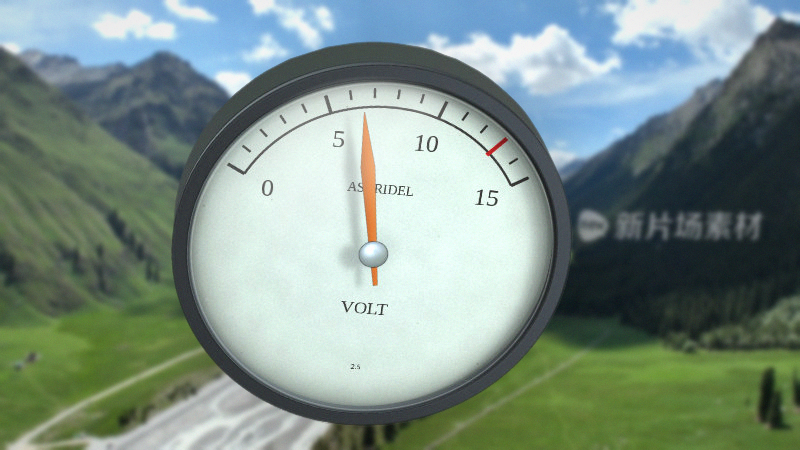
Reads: 6.5 V
